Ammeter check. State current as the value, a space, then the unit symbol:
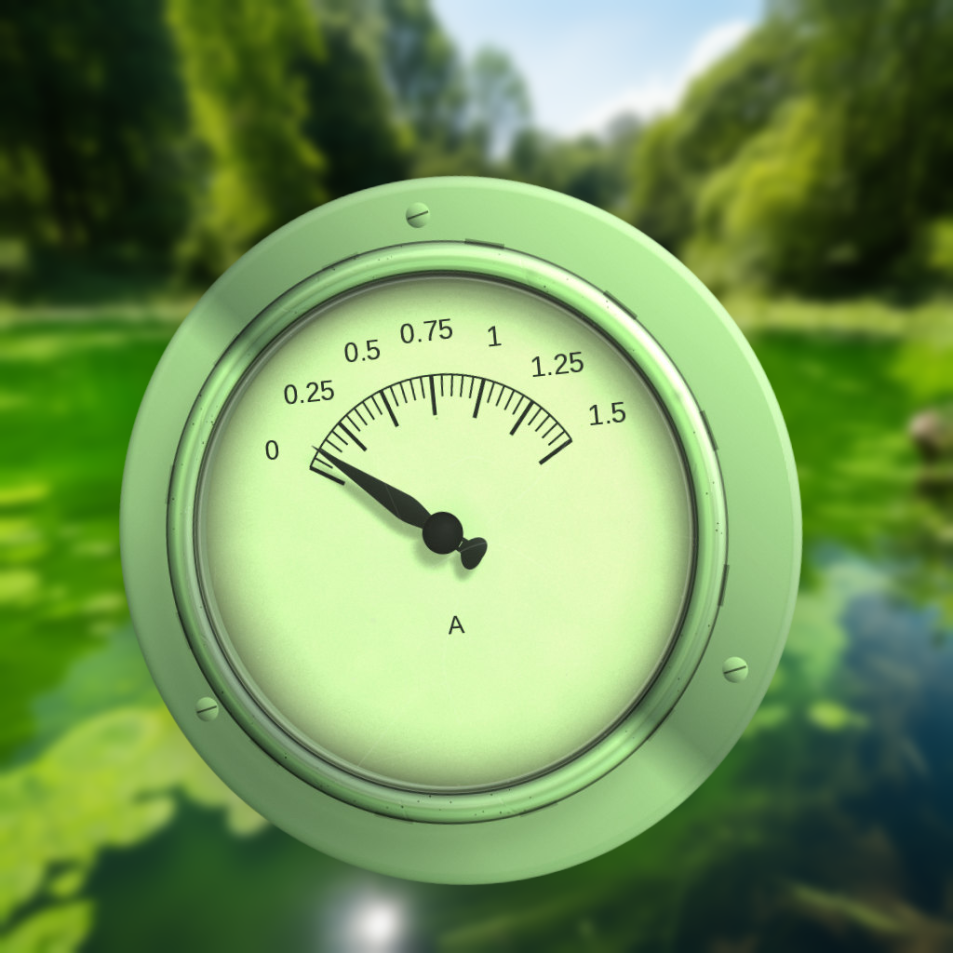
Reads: 0.1 A
